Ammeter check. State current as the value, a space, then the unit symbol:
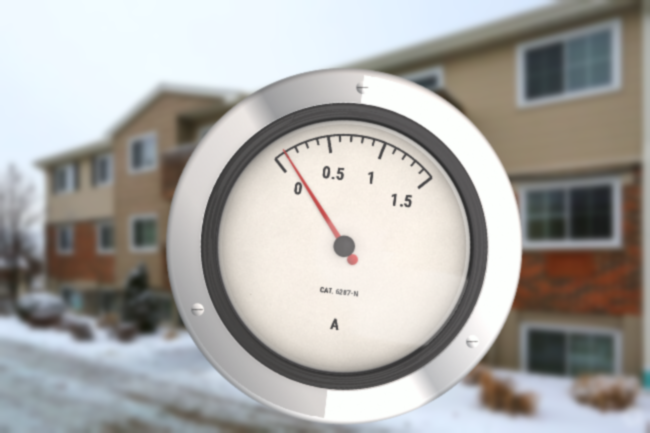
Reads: 0.1 A
